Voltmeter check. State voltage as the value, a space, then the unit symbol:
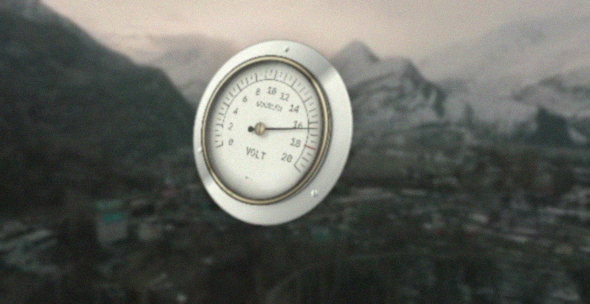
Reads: 16.5 V
